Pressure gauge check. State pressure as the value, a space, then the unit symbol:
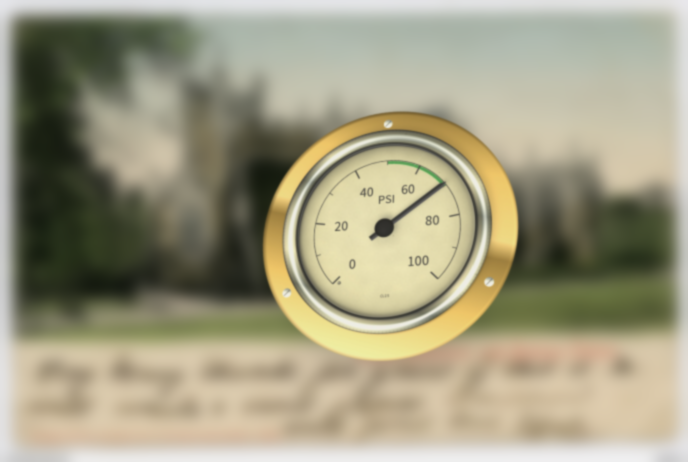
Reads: 70 psi
